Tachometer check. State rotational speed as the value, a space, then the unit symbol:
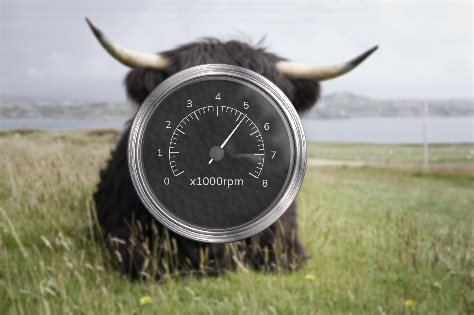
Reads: 5200 rpm
